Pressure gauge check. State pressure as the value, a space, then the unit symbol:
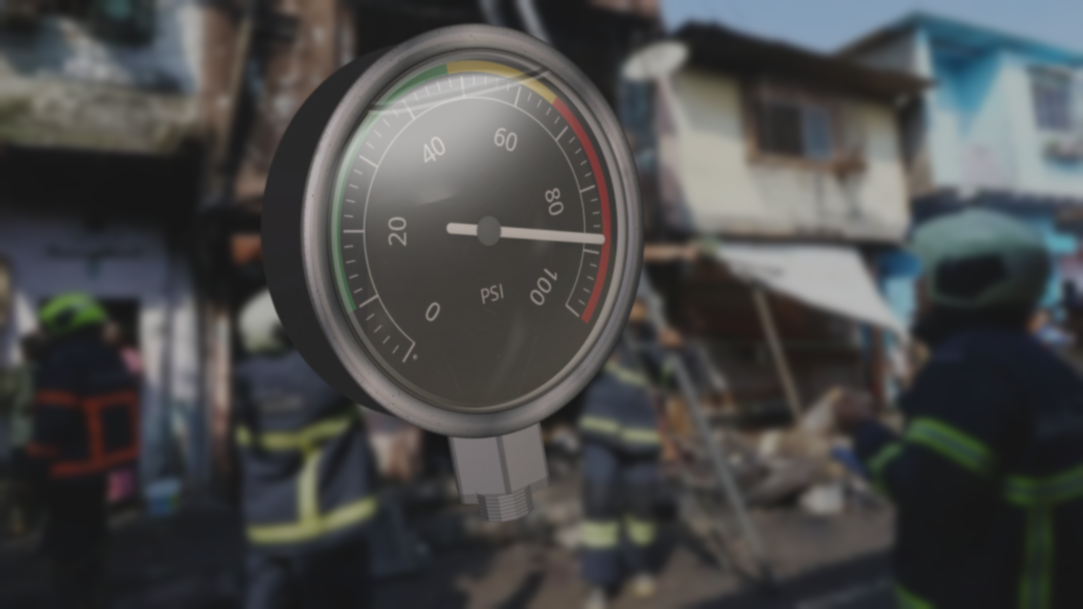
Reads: 88 psi
